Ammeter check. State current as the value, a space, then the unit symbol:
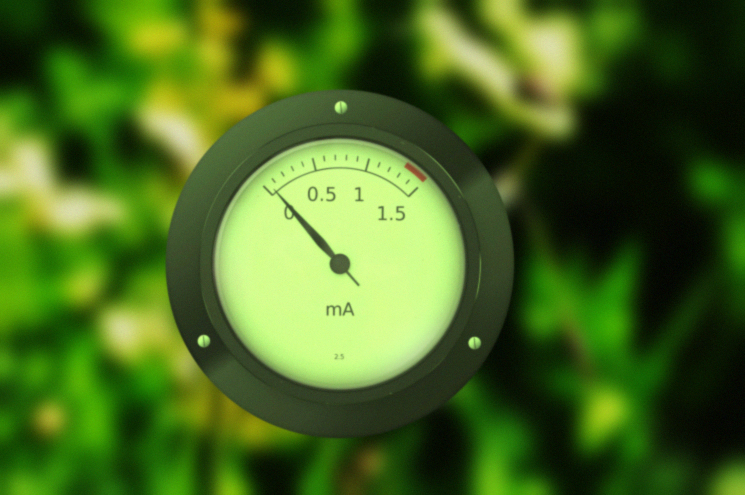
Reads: 0.05 mA
